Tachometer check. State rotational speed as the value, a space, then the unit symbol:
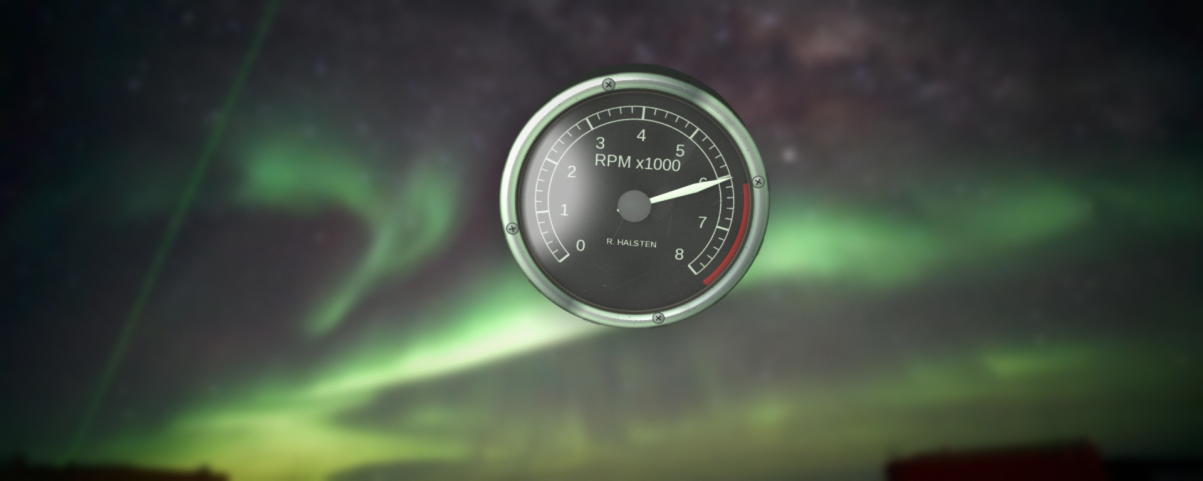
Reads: 6000 rpm
